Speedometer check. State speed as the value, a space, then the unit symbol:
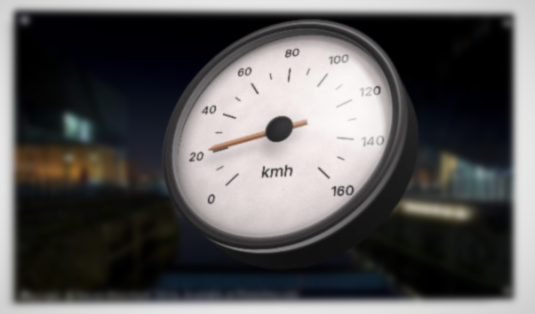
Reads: 20 km/h
